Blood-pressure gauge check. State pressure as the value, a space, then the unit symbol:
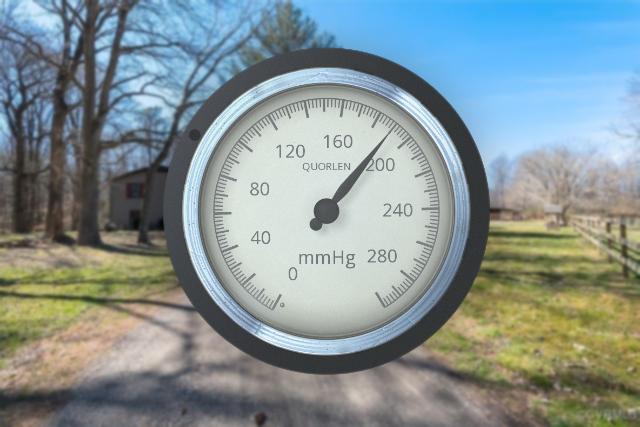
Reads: 190 mmHg
